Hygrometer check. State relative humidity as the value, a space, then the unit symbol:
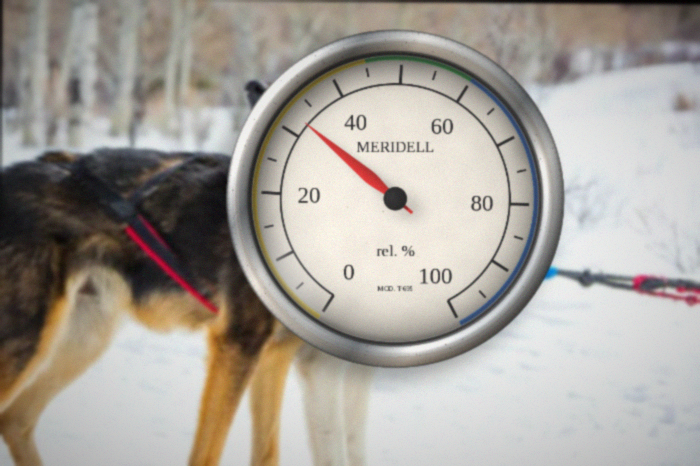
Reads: 32.5 %
